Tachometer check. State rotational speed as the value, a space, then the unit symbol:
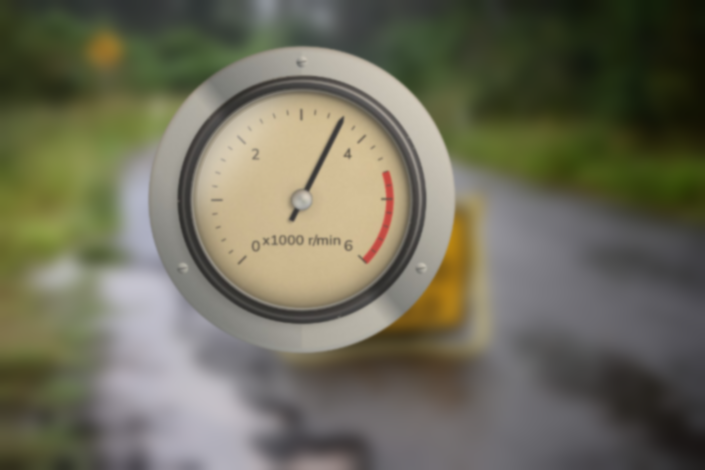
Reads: 3600 rpm
